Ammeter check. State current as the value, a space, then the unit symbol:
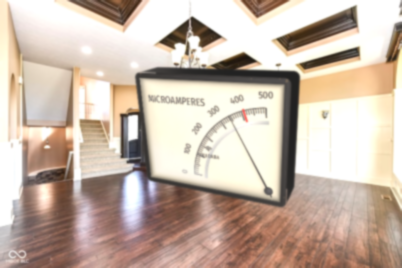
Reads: 350 µA
